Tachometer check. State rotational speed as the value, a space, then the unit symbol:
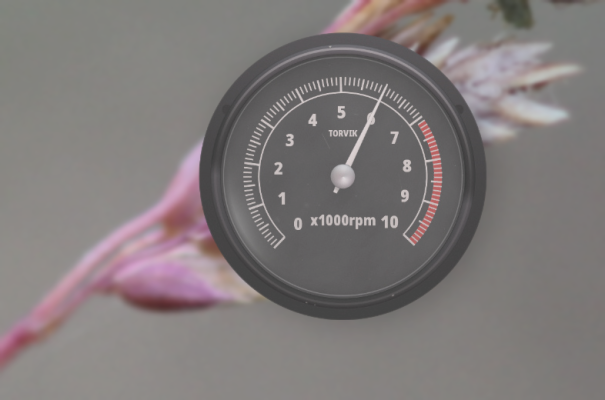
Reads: 6000 rpm
